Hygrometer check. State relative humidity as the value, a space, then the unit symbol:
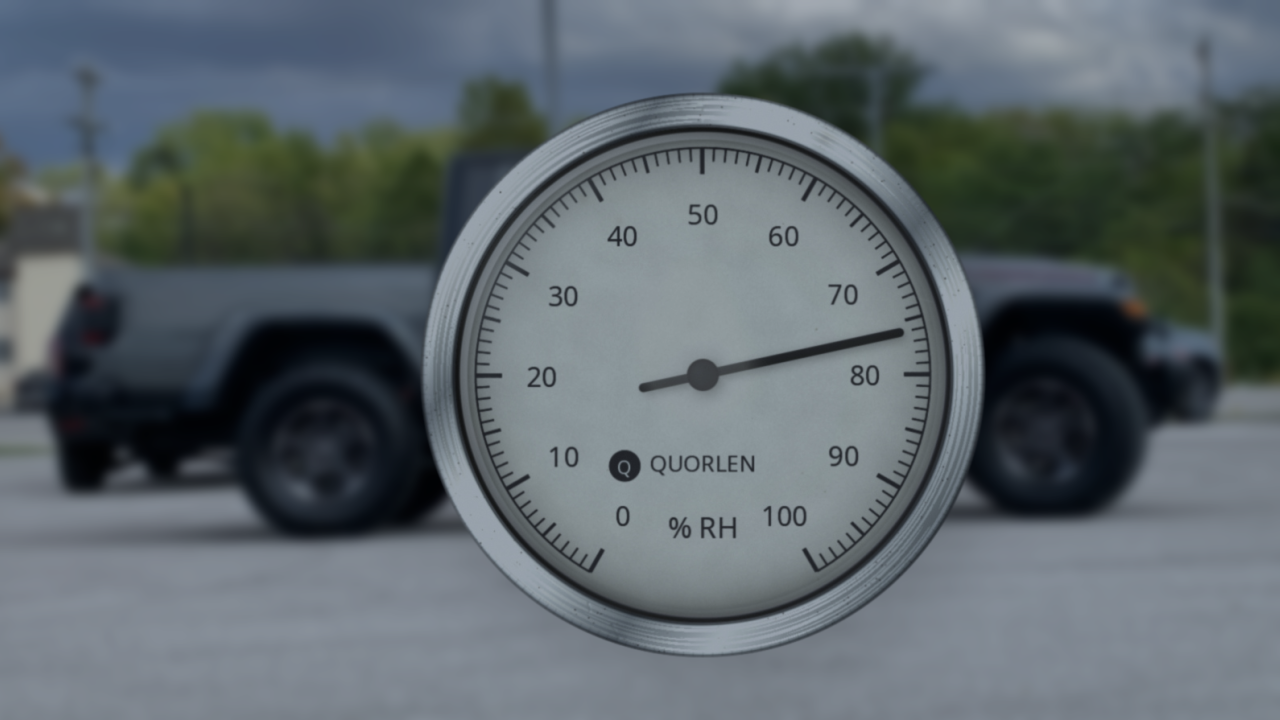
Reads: 76 %
